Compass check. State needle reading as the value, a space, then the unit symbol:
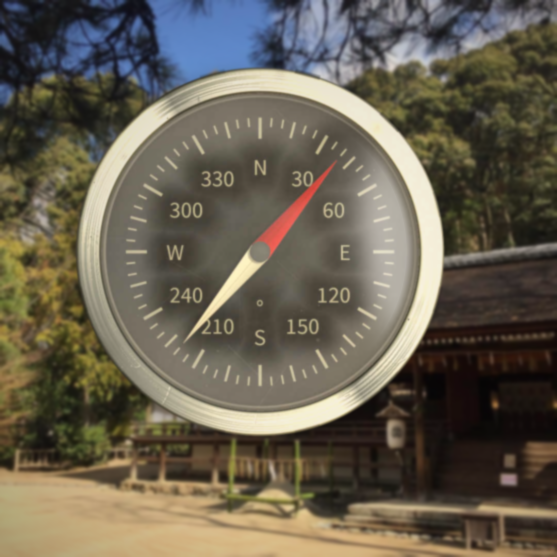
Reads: 40 °
